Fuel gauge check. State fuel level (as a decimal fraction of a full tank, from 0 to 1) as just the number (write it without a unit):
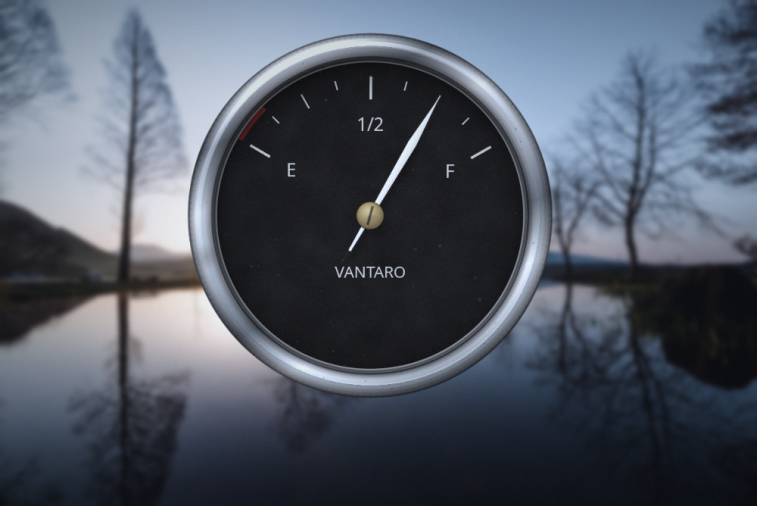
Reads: 0.75
